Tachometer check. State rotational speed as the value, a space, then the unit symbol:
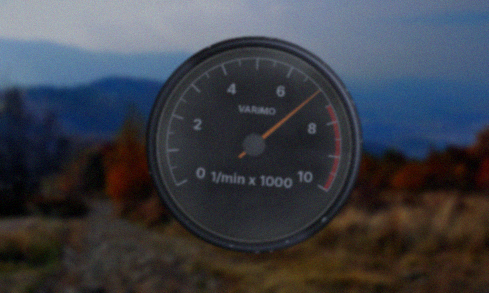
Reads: 7000 rpm
